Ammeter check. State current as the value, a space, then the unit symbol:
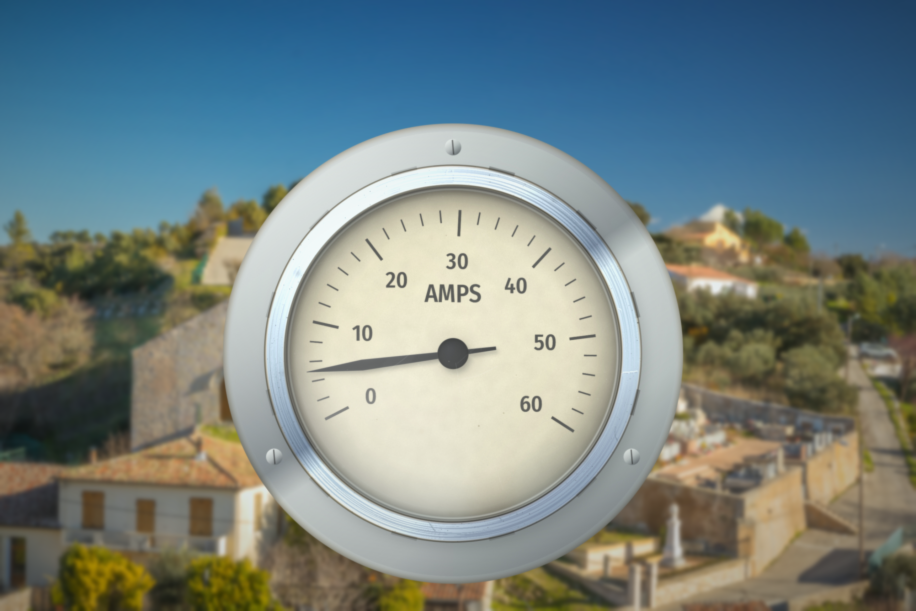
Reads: 5 A
